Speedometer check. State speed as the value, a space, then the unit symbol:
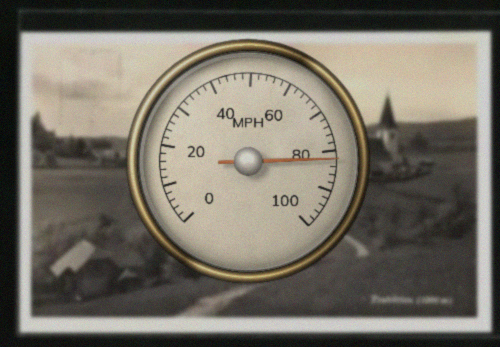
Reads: 82 mph
